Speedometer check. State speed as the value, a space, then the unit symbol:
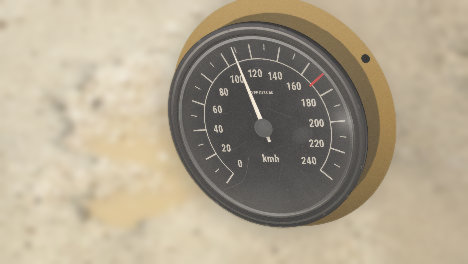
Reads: 110 km/h
